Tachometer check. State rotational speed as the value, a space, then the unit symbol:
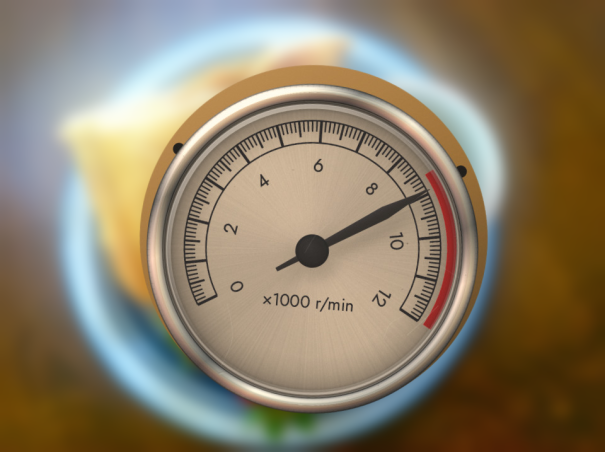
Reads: 8900 rpm
